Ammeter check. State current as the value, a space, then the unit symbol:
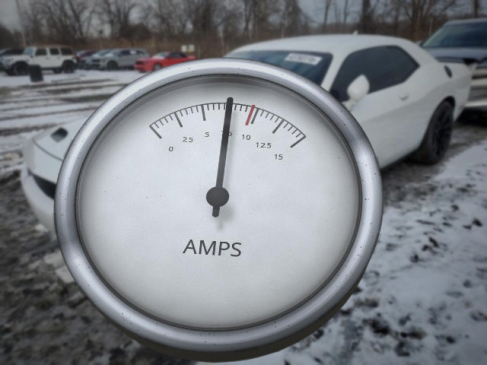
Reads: 7.5 A
